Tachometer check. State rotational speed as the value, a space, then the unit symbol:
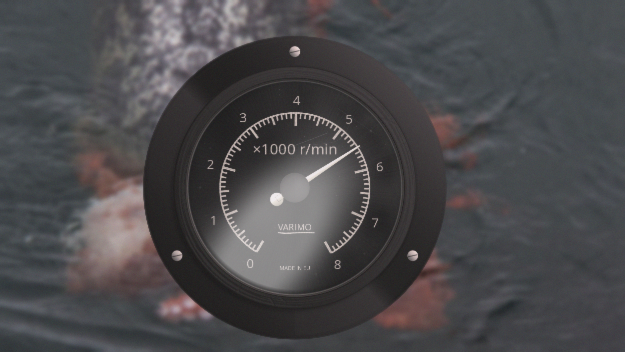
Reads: 5500 rpm
